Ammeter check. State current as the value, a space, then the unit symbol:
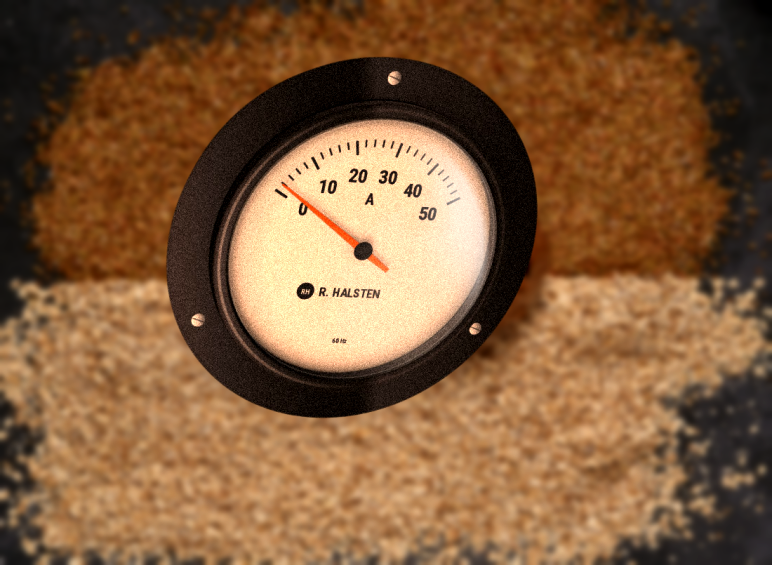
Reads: 2 A
